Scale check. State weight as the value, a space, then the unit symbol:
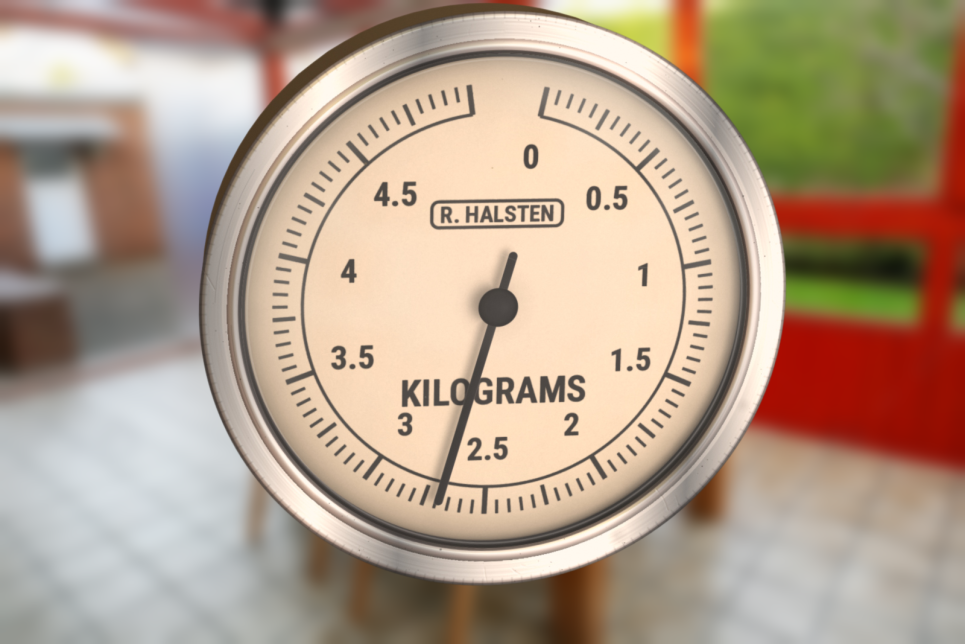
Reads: 2.7 kg
